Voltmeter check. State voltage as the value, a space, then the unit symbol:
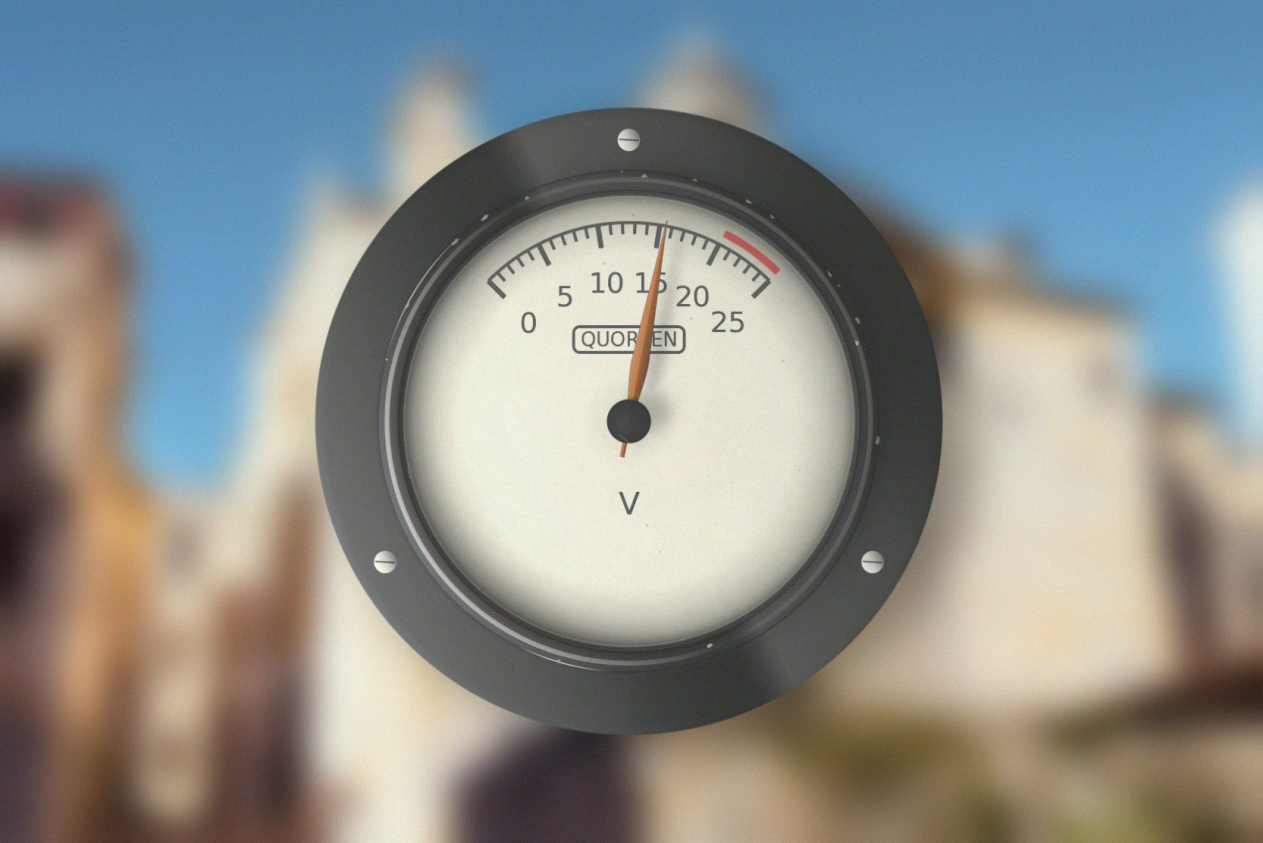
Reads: 15.5 V
